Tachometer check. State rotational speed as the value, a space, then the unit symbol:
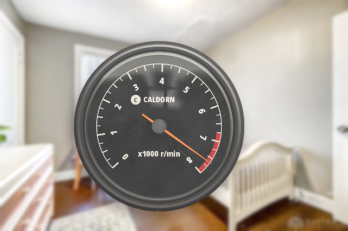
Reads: 7625 rpm
